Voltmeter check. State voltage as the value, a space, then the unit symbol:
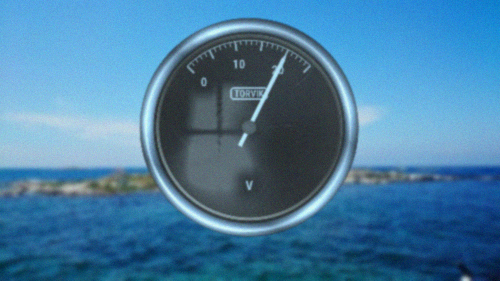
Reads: 20 V
